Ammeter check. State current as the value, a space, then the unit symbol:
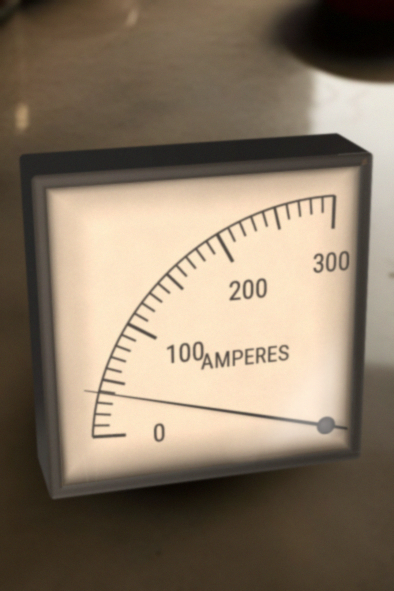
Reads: 40 A
